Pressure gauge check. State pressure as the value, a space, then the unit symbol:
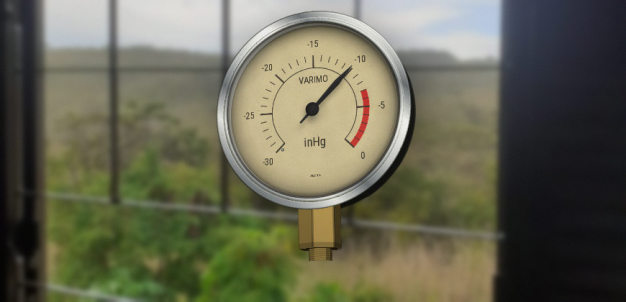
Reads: -10 inHg
